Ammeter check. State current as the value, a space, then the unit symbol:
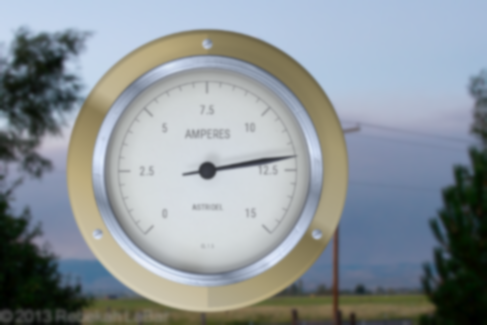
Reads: 12 A
